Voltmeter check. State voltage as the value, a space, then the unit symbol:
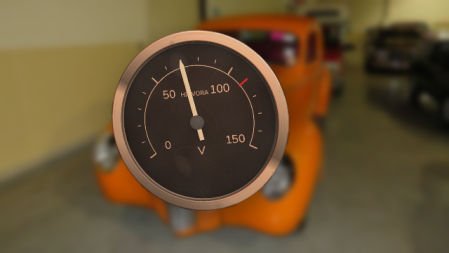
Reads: 70 V
